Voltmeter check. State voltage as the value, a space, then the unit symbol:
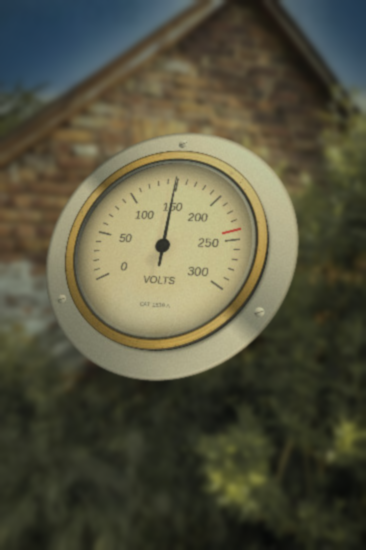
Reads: 150 V
